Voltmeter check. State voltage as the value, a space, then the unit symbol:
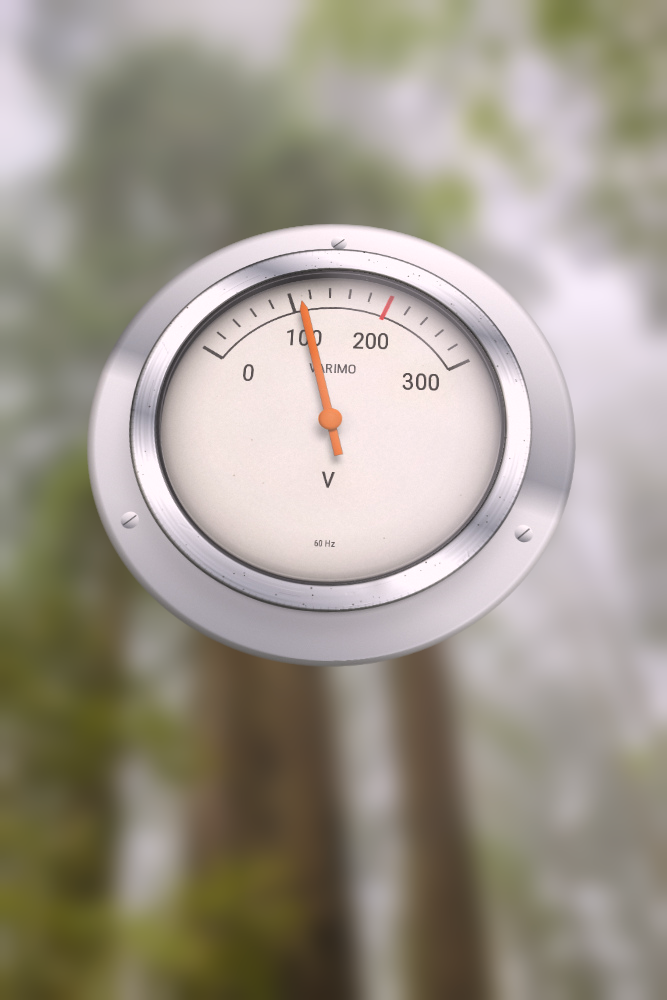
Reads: 110 V
